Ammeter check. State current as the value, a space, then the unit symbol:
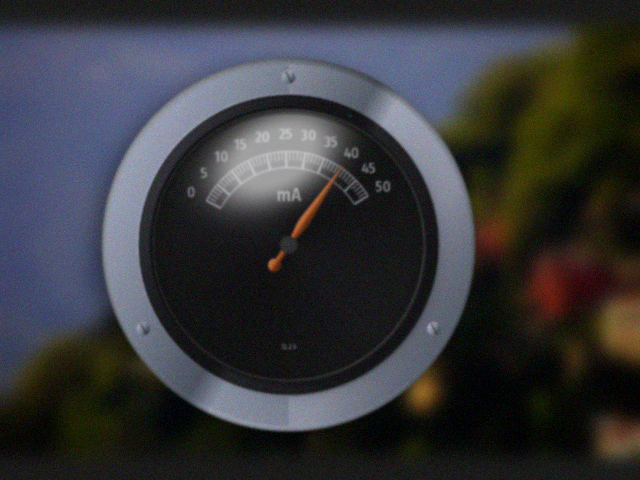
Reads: 40 mA
